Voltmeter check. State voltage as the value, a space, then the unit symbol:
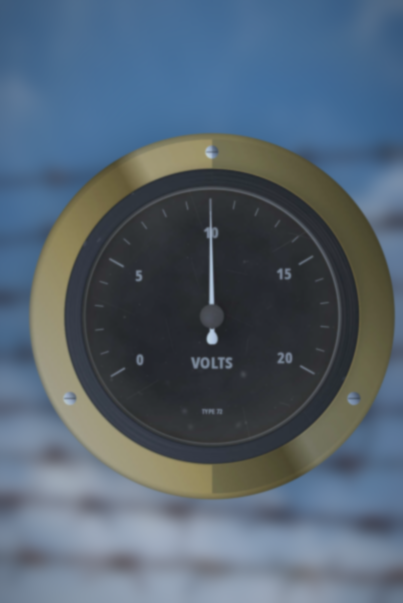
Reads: 10 V
